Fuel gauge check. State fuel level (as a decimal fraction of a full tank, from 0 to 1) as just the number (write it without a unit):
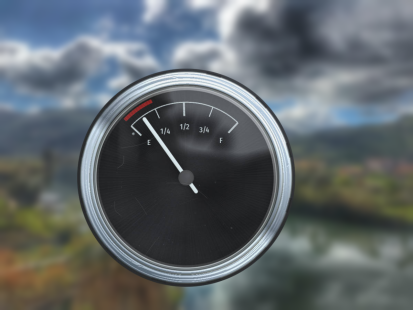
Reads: 0.125
